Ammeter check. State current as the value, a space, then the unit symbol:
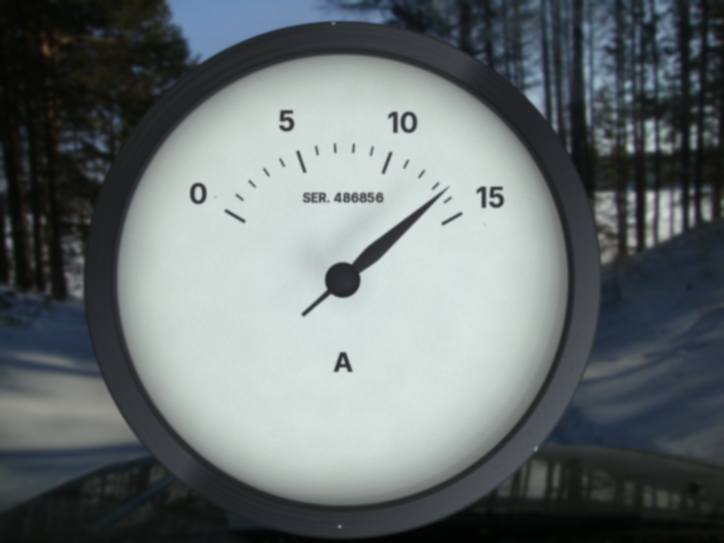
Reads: 13.5 A
